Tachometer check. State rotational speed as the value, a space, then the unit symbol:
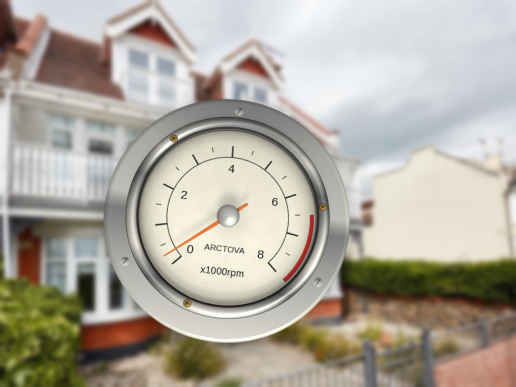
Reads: 250 rpm
